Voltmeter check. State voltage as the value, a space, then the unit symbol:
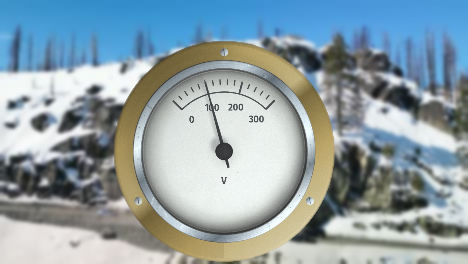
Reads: 100 V
